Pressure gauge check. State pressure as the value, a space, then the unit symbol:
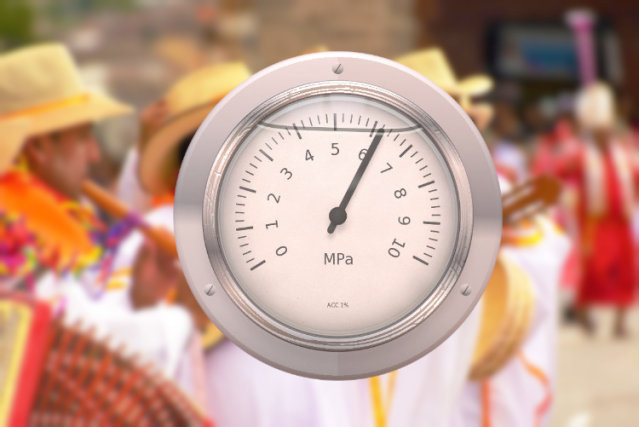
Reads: 6.2 MPa
